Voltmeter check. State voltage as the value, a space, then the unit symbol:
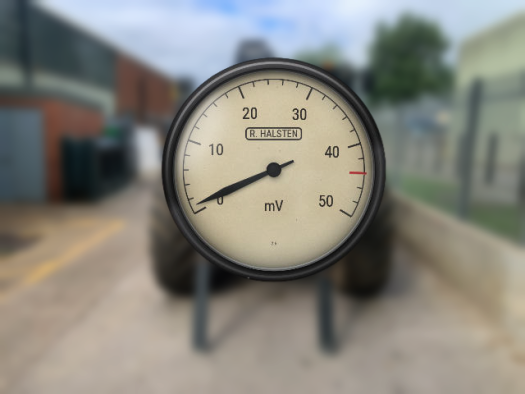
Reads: 1 mV
